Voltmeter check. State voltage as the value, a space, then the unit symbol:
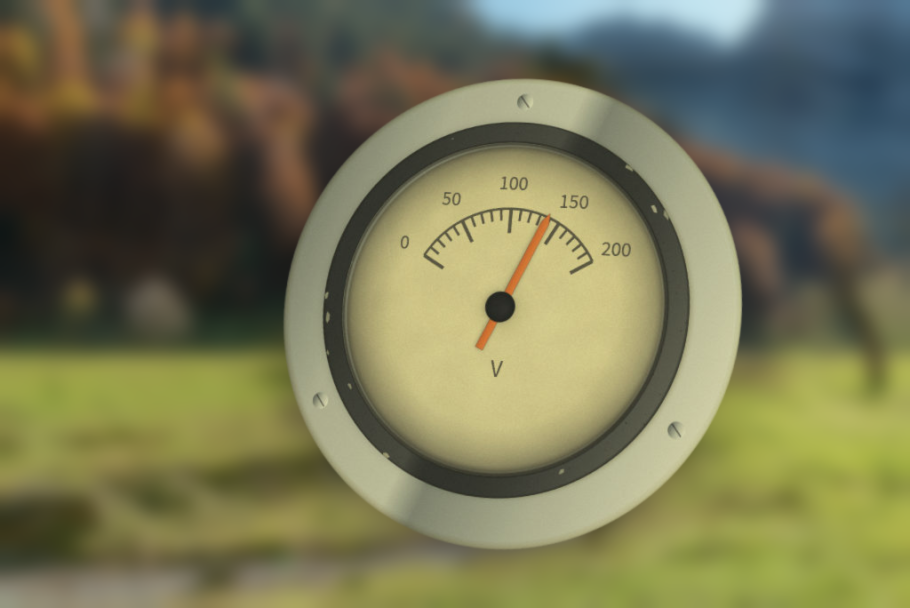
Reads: 140 V
